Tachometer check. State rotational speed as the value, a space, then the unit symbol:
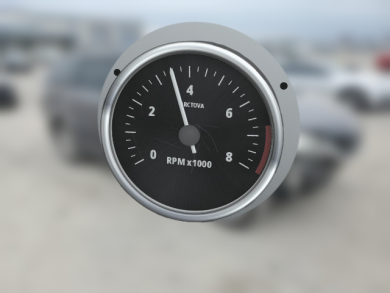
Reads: 3500 rpm
